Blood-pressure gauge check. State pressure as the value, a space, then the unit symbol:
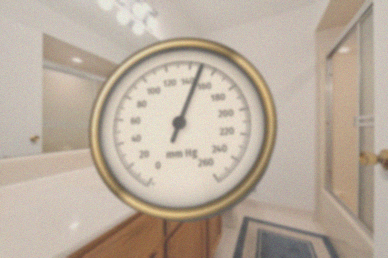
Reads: 150 mmHg
